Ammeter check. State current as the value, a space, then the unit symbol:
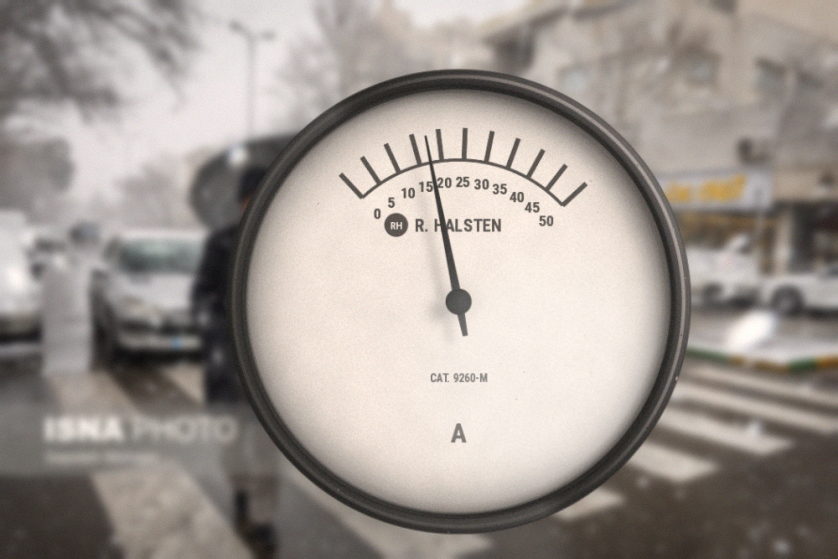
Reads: 17.5 A
